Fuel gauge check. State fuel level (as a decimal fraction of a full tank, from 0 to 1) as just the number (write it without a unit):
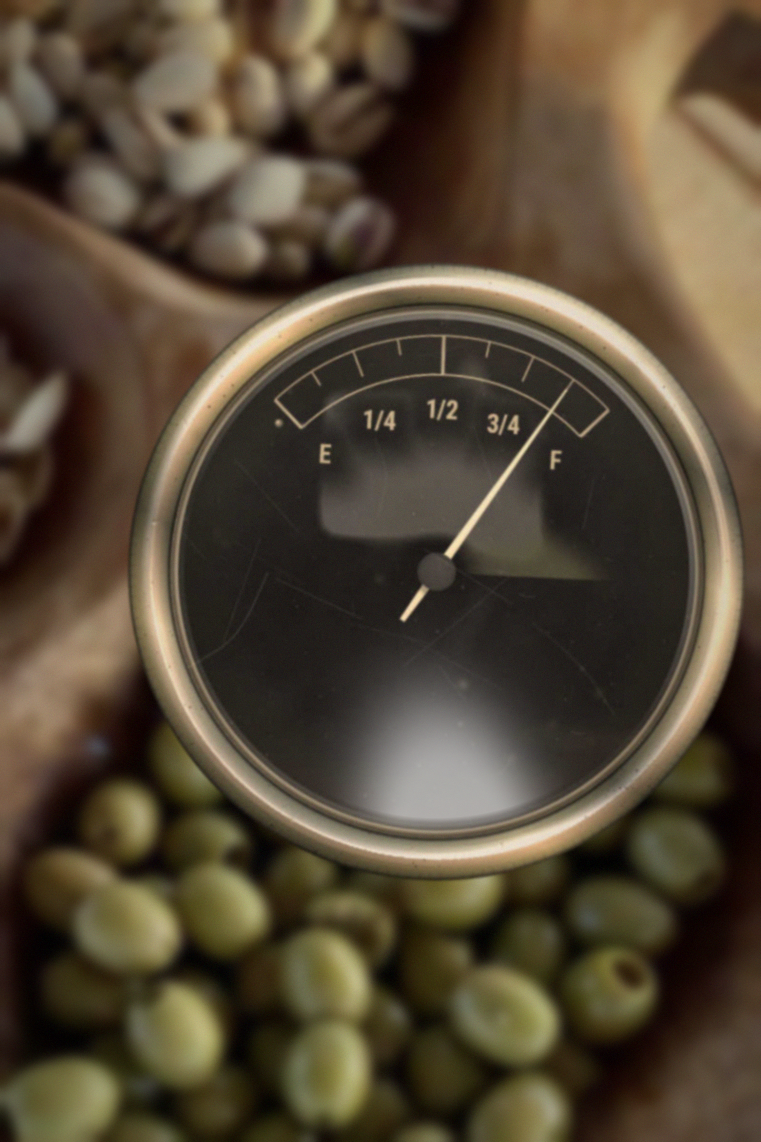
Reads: 0.875
